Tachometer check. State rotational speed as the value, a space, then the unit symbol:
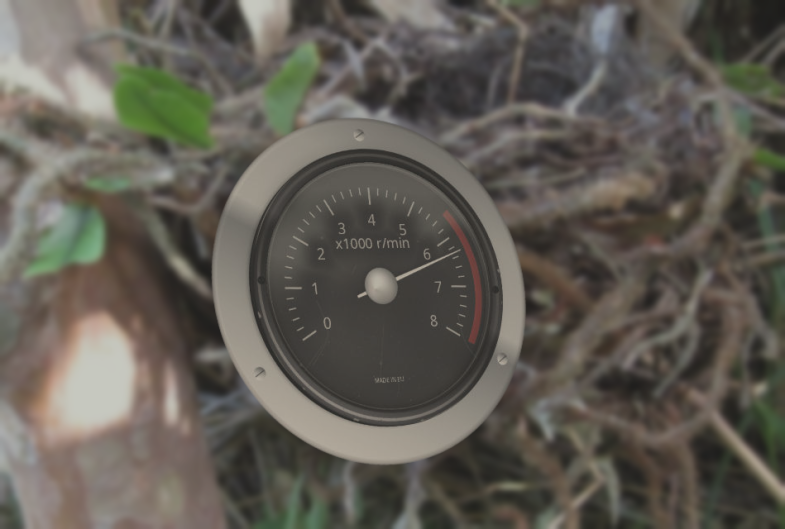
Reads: 6300 rpm
